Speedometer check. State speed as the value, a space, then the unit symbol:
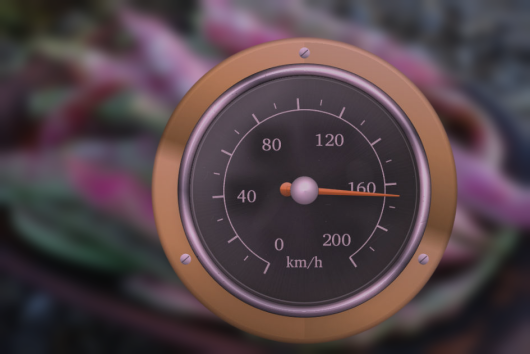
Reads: 165 km/h
